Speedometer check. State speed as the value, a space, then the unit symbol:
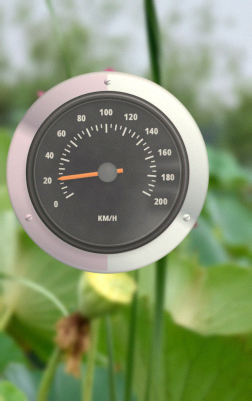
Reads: 20 km/h
